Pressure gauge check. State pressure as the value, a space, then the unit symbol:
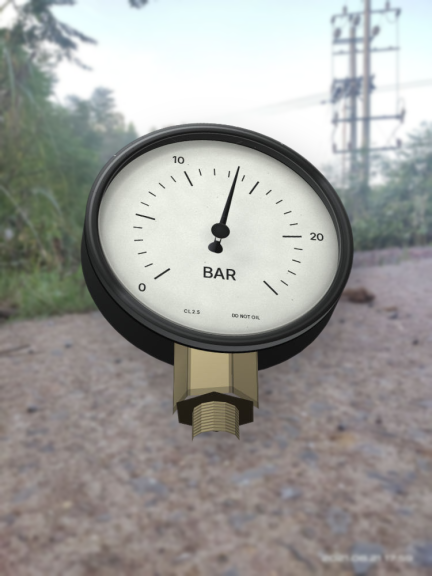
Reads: 13.5 bar
